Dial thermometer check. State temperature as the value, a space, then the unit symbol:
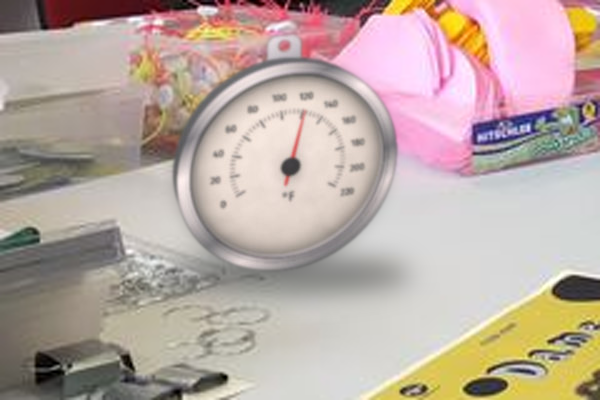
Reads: 120 °F
